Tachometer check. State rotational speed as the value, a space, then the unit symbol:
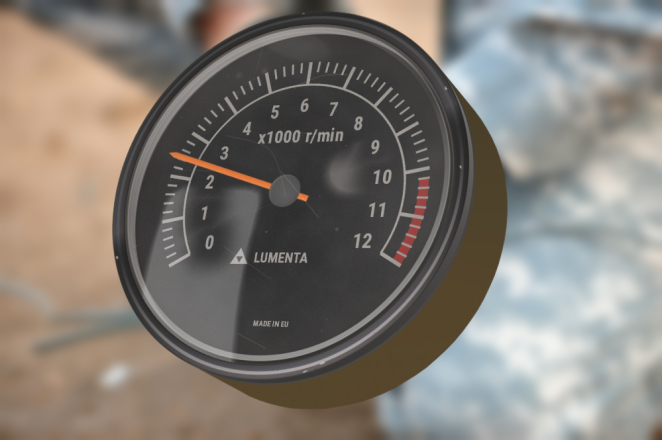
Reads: 2400 rpm
